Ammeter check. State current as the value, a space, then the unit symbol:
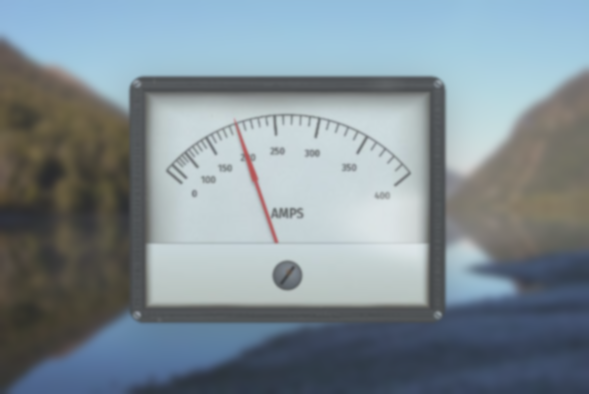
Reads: 200 A
